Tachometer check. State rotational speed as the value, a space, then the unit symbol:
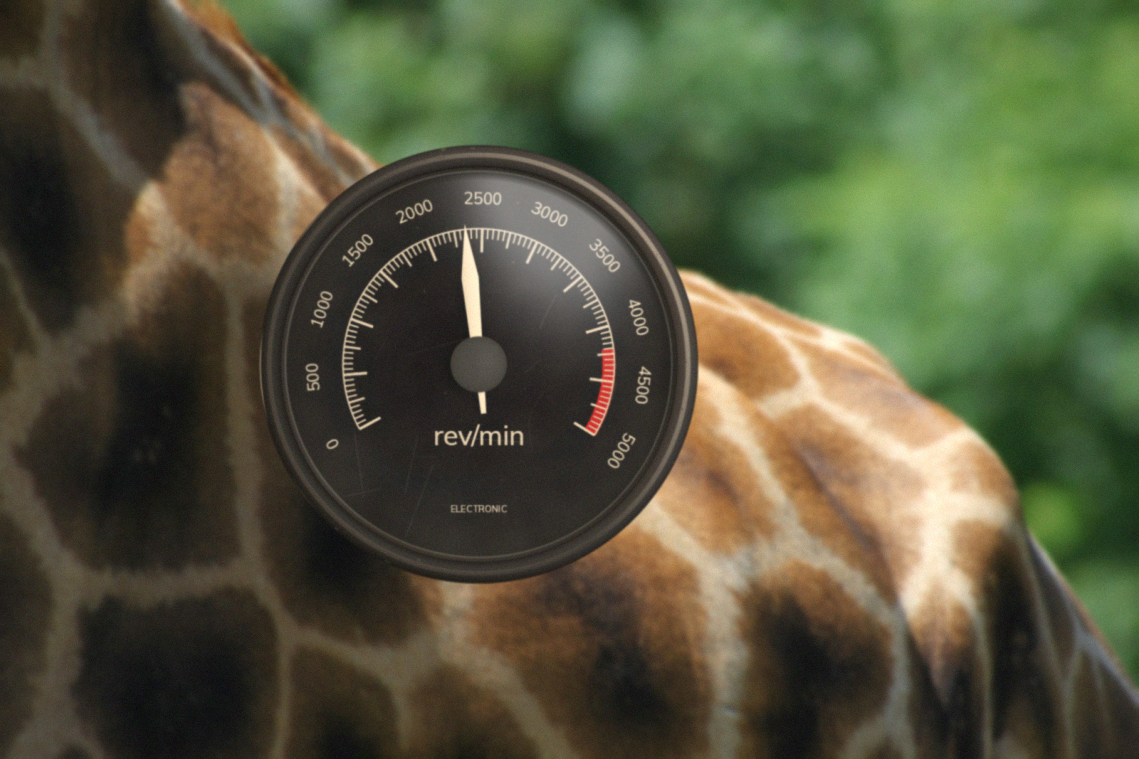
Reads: 2350 rpm
